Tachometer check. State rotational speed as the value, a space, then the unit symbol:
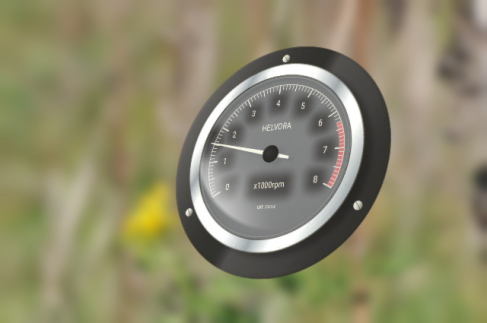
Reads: 1500 rpm
